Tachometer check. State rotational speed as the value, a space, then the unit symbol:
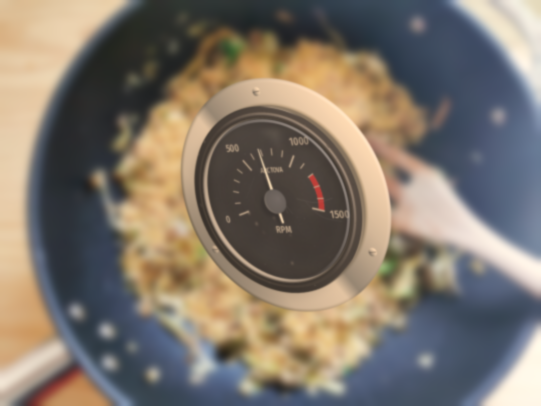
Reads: 700 rpm
